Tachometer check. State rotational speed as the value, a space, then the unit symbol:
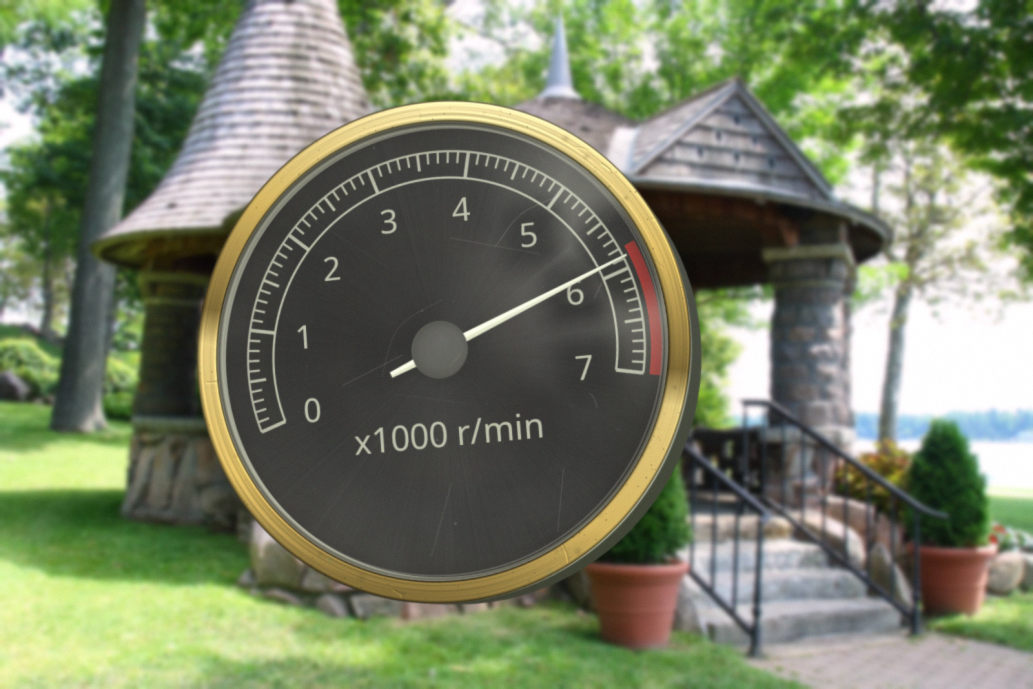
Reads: 5900 rpm
